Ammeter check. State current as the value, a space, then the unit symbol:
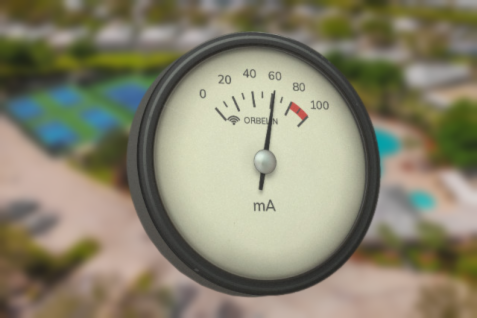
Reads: 60 mA
